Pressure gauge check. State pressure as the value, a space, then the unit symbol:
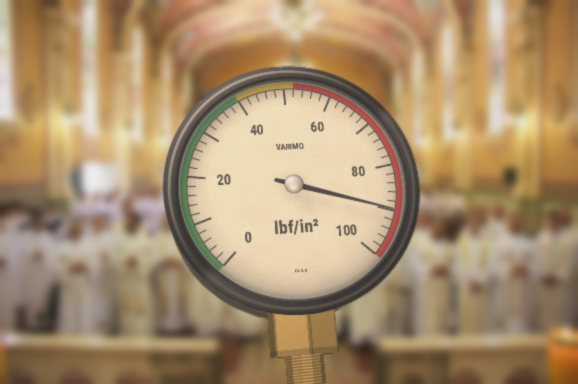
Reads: 90 psi
